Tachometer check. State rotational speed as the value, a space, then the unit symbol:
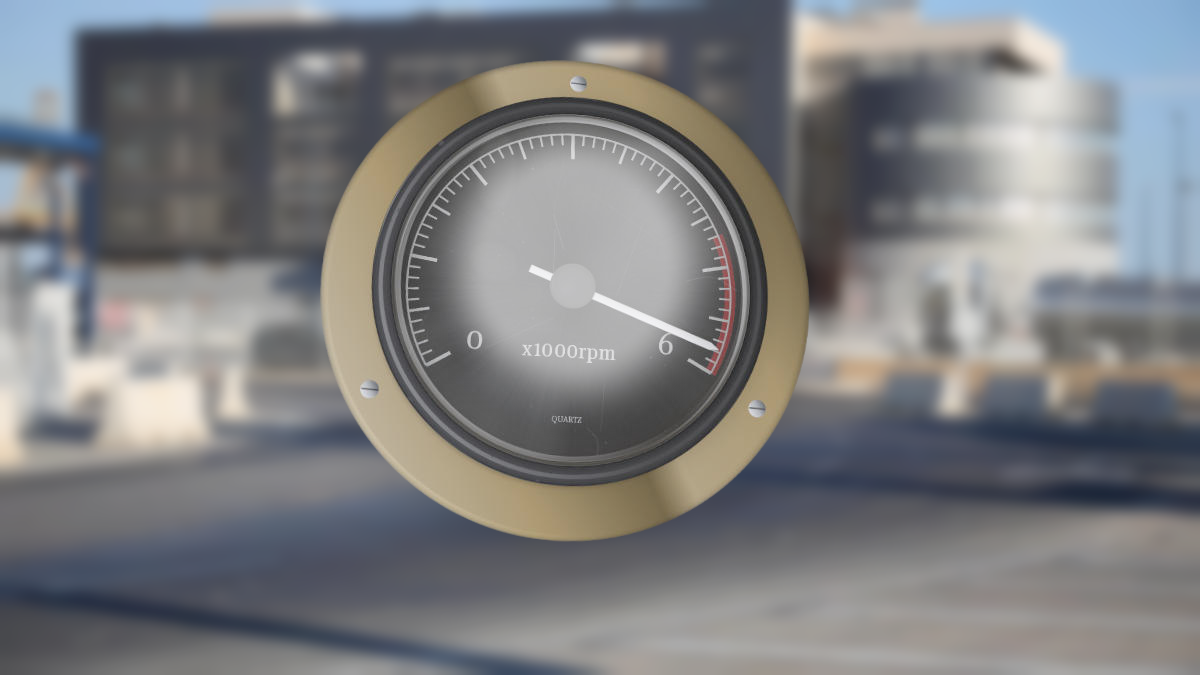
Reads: 5800 rpm
